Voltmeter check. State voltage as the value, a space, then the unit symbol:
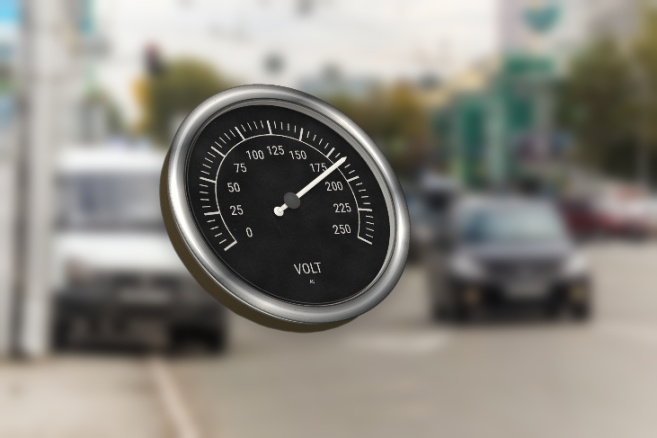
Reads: 185 V
